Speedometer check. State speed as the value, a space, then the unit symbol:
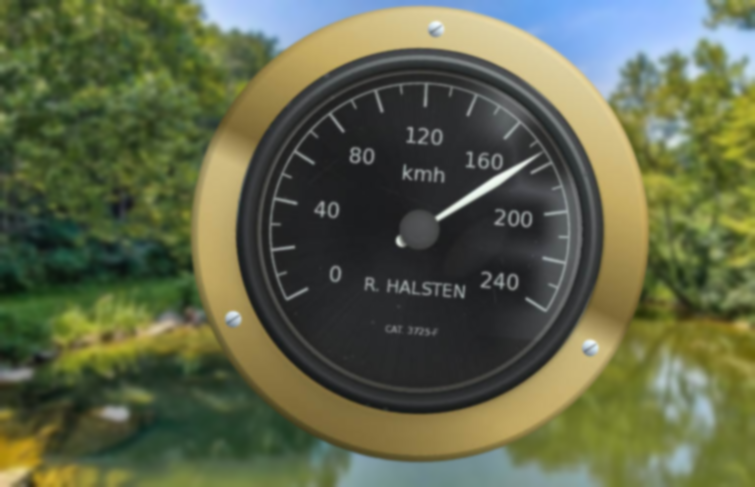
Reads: 175 km/h
